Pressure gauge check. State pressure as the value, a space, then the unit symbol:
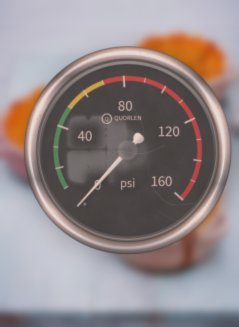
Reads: 0 psi
